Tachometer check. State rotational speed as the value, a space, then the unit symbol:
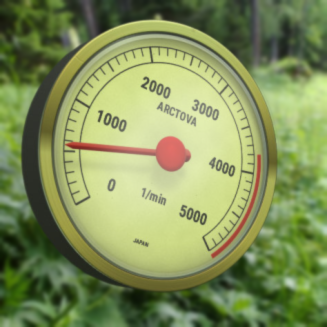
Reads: 550 rpm
